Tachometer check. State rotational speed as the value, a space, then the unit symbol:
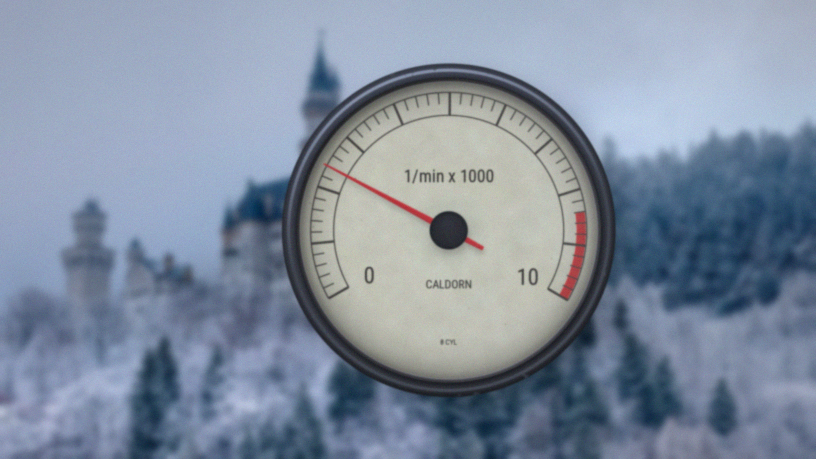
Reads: 2400 rpm
